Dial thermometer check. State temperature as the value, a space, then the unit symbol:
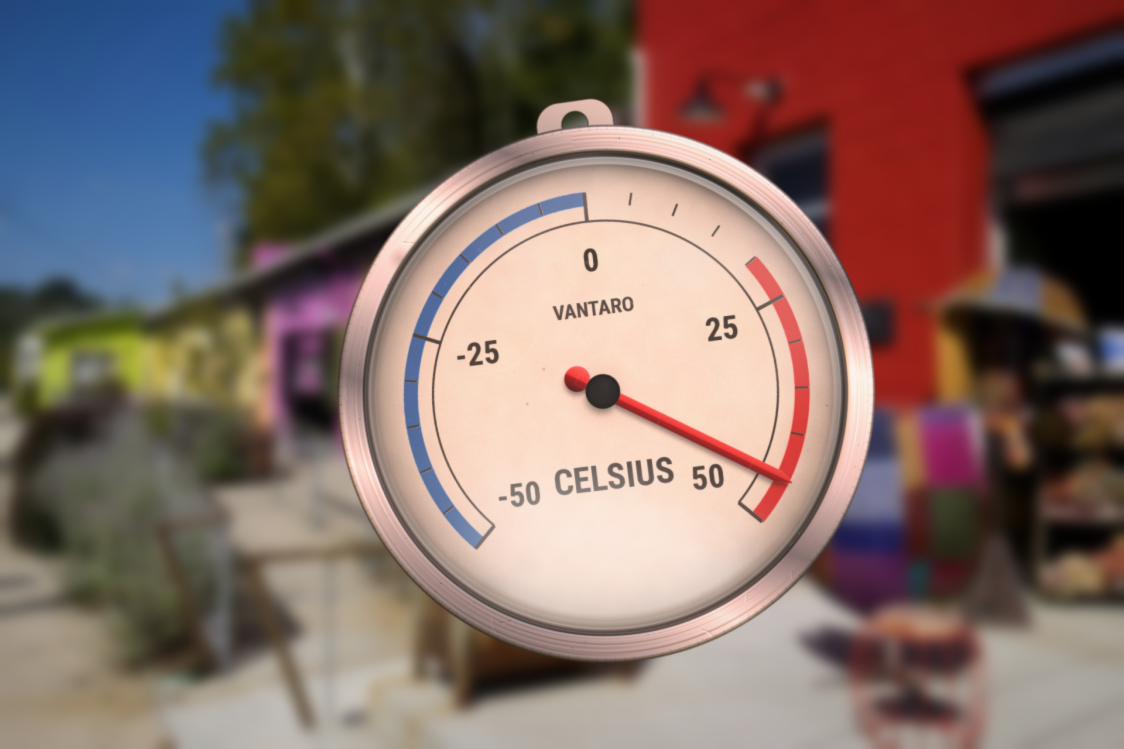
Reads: 45 °C
